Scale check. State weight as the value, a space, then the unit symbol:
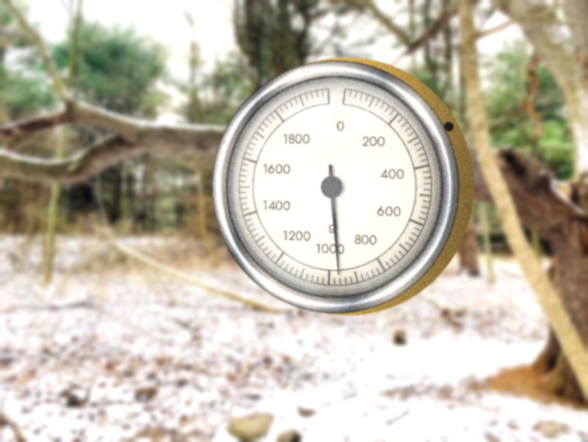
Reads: 960 g
